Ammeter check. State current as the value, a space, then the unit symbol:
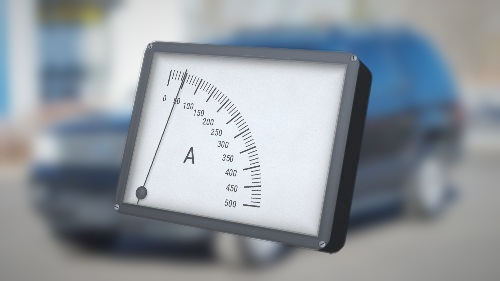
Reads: 50 A
